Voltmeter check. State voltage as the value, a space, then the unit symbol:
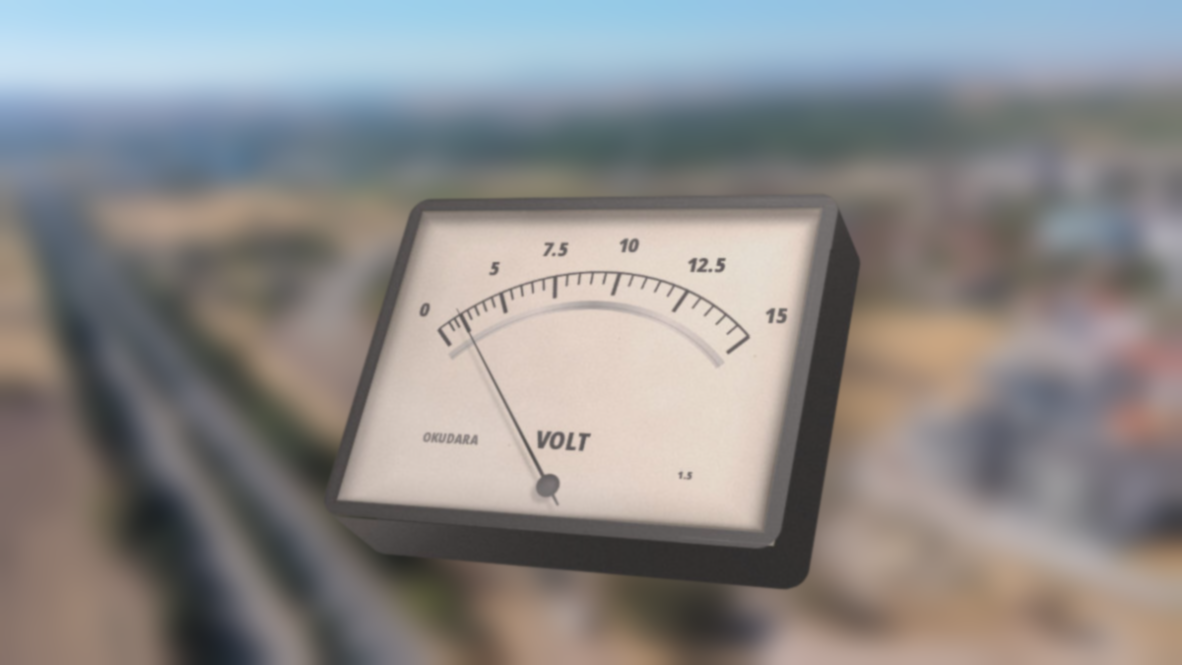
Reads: 2.5 V
